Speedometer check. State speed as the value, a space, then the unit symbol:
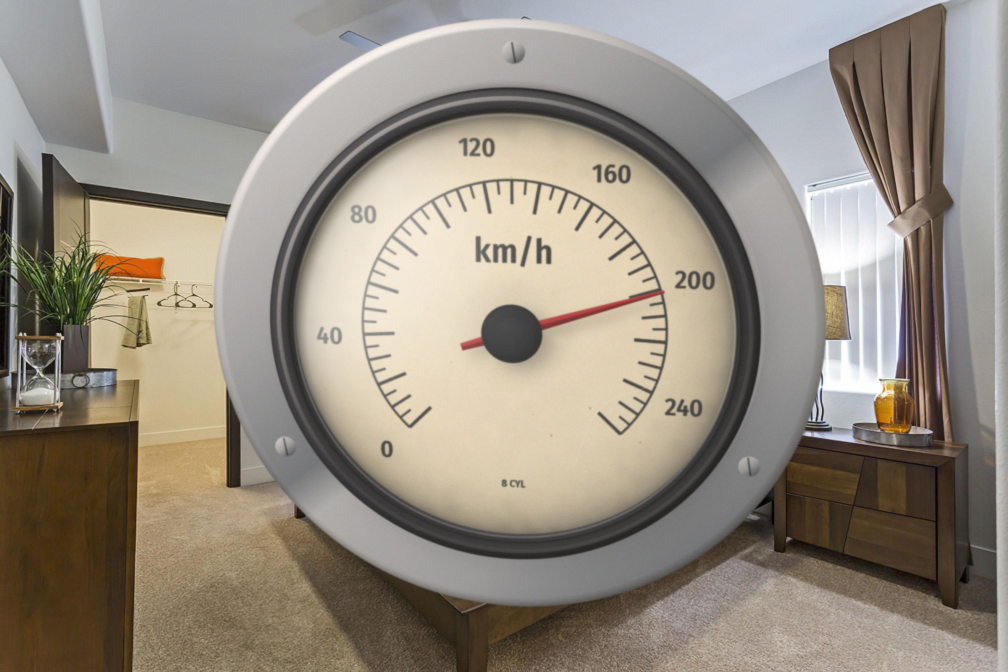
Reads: 200 km/h
